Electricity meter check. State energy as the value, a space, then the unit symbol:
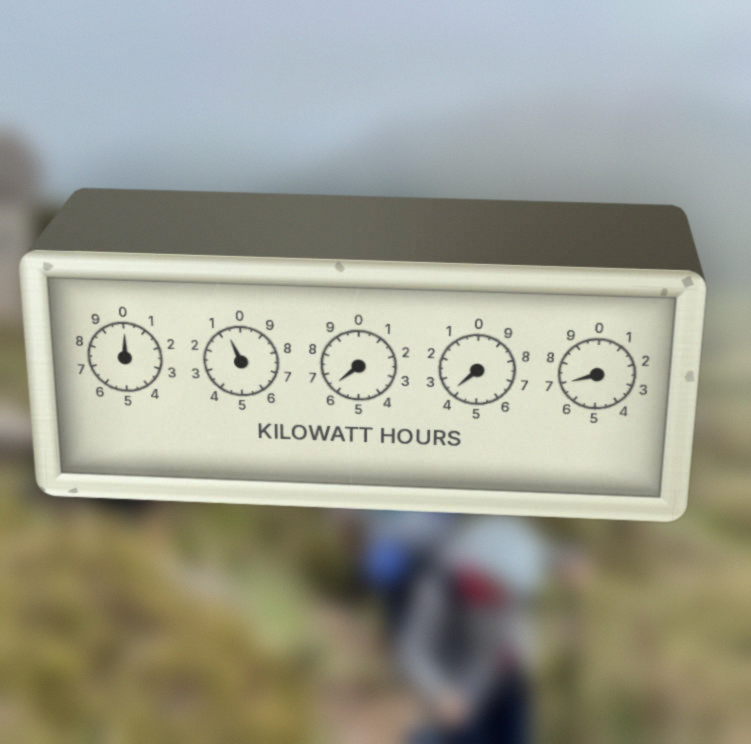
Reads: 637 kWh
